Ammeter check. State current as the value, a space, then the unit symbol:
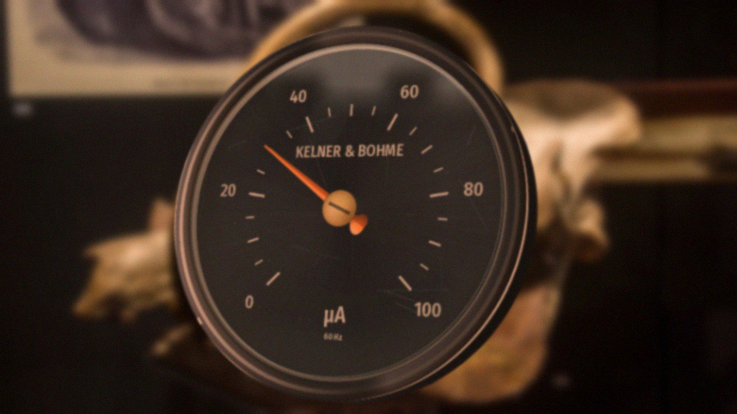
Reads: 30 µA
